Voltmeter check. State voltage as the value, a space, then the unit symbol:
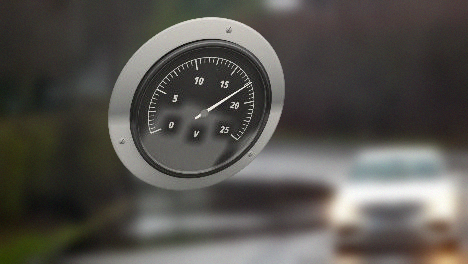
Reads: 17.5 V
